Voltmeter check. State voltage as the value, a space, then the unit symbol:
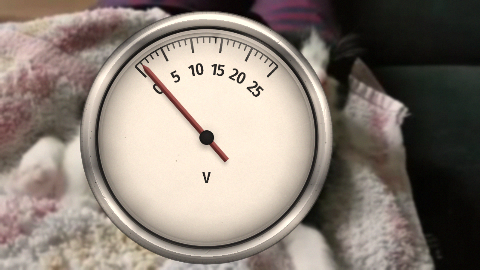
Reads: 1 V
